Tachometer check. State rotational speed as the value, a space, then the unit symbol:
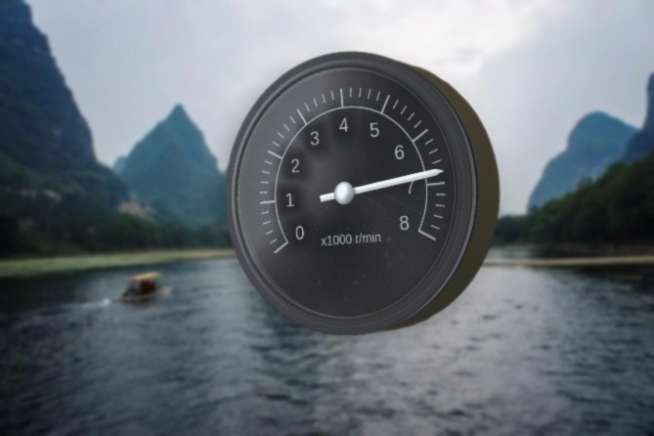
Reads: 6800 rpm
